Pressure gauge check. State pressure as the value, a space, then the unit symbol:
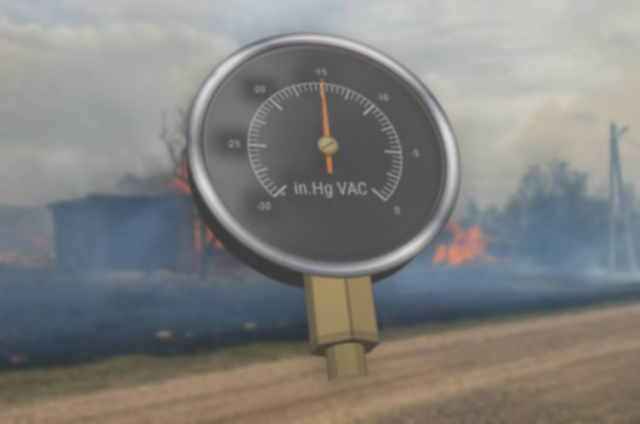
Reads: -15 inHg
